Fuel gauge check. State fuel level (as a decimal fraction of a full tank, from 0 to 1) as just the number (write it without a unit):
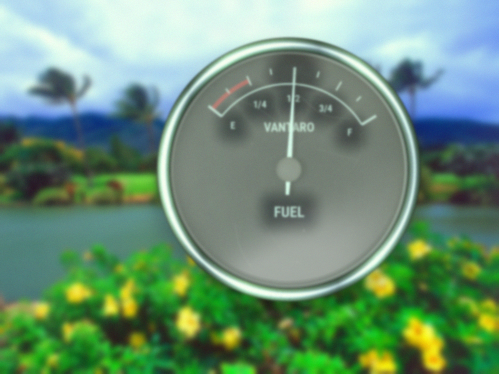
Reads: 0.5
